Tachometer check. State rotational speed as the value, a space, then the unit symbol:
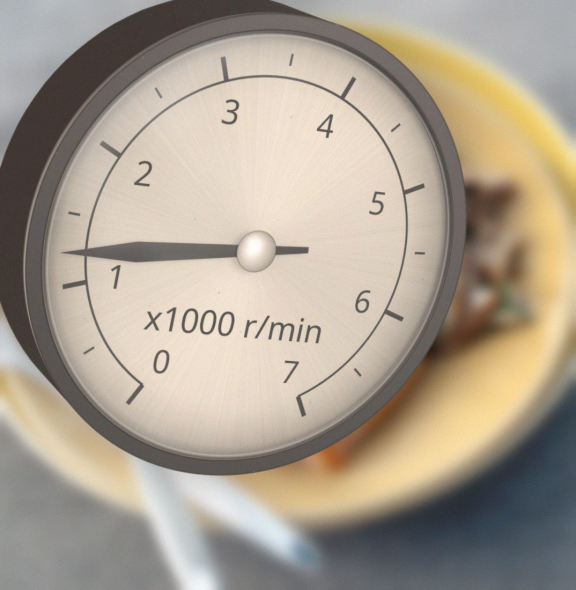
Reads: 1250 rpm
